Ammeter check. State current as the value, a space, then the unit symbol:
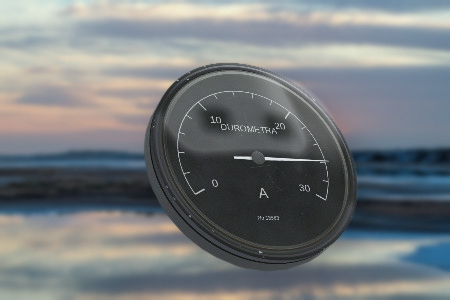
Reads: 26 A
